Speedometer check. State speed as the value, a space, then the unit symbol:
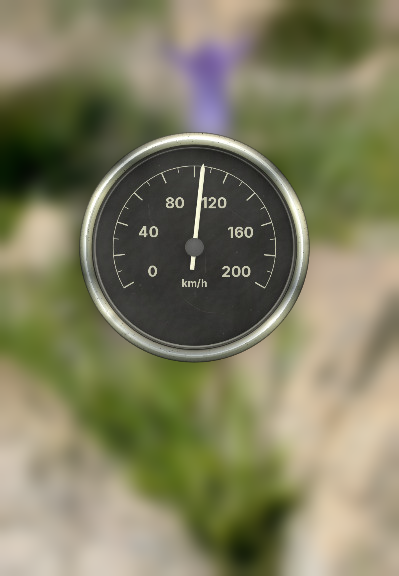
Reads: 105 km/h
